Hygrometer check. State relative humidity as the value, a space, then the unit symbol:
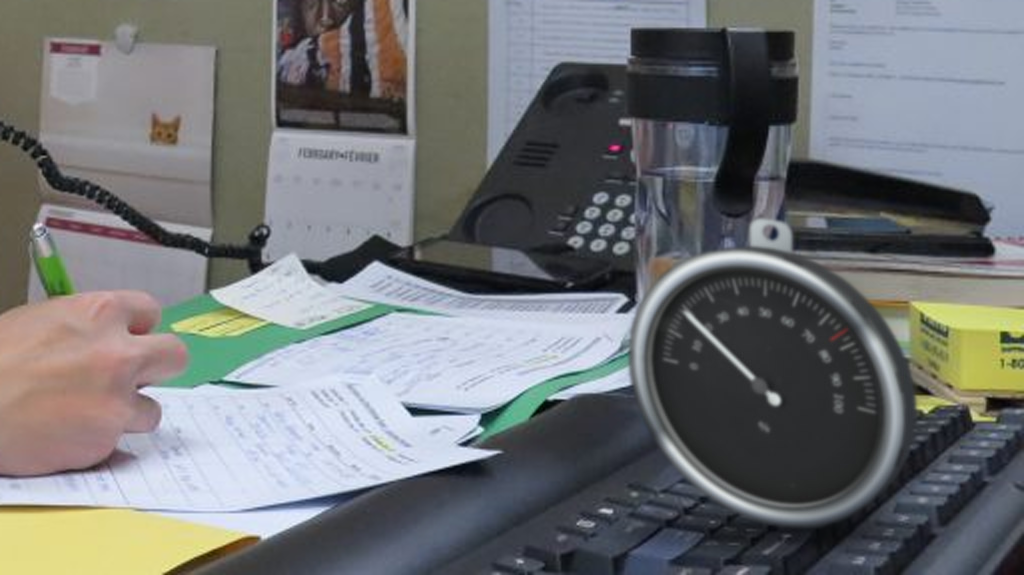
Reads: 20 %
